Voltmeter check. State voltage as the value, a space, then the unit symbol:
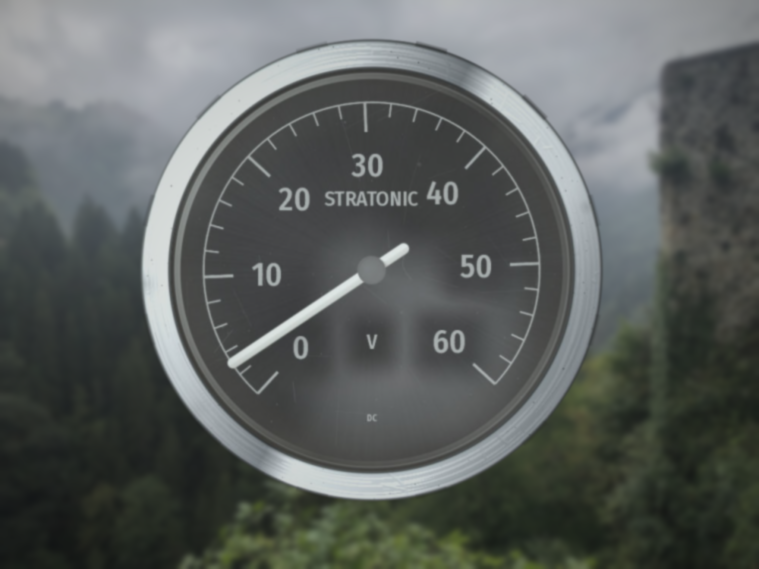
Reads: 3 V
